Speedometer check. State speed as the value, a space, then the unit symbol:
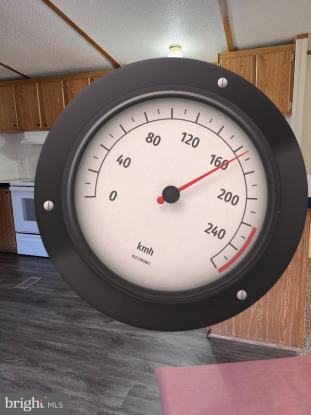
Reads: 165 km/h
